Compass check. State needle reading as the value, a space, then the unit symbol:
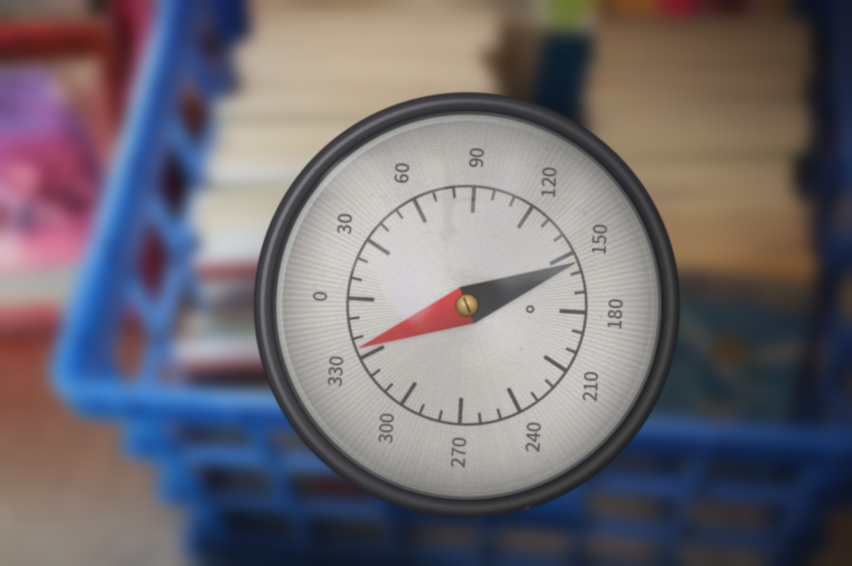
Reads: 335 °
